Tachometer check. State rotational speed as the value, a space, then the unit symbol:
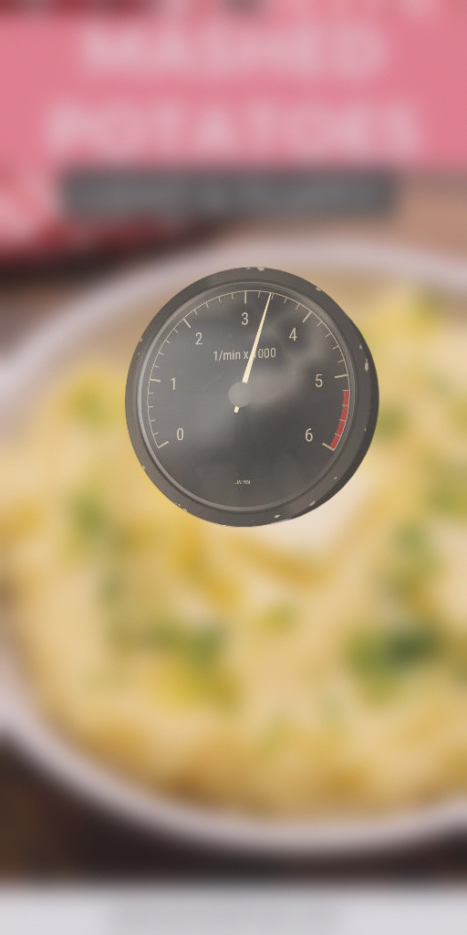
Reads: 3400 rpm
